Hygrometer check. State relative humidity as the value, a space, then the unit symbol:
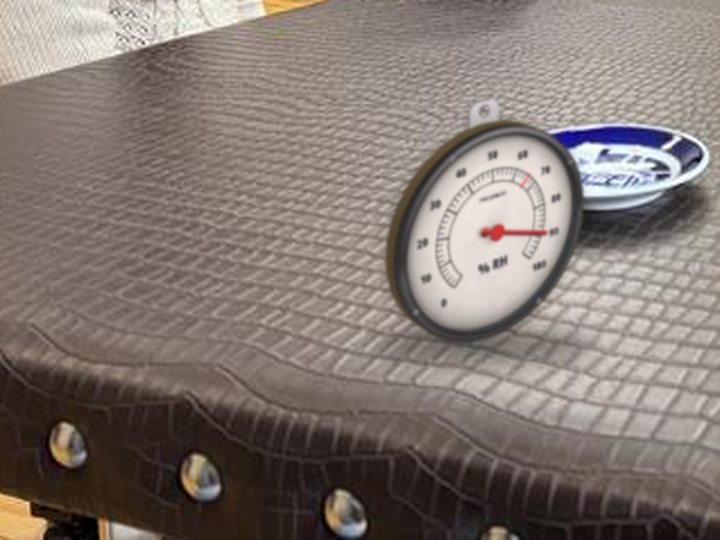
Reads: 90 %
